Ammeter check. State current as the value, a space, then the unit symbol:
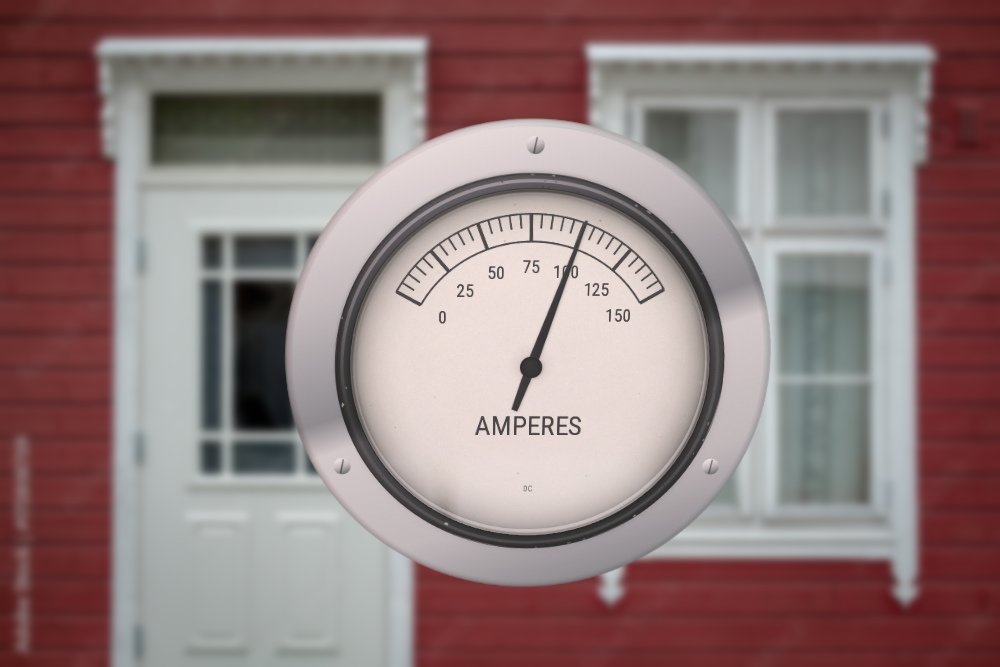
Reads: 100 A
